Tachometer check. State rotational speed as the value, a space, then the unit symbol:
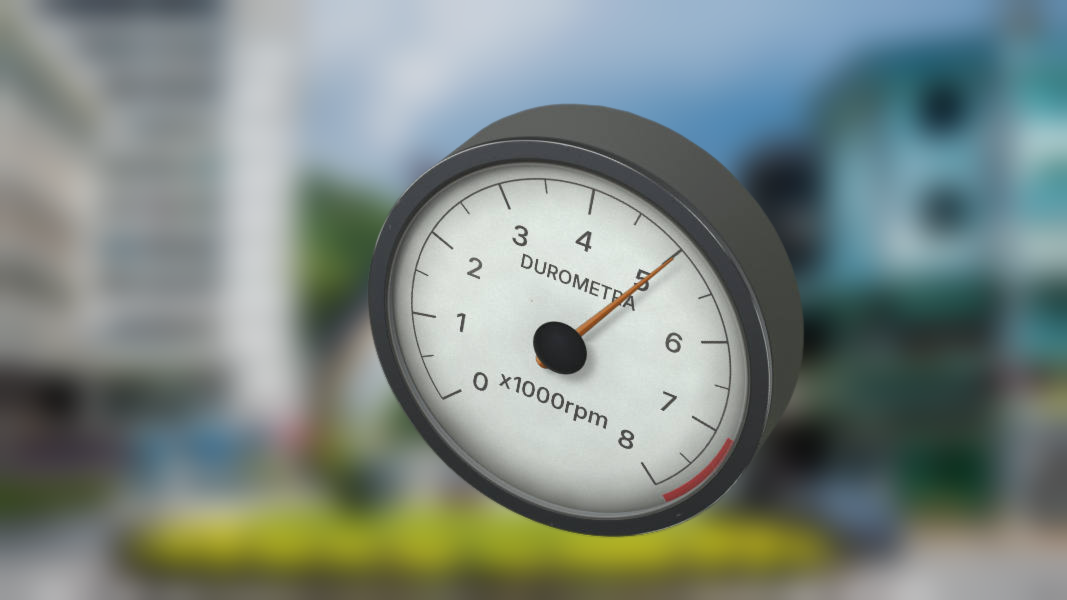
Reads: 5000 rpm
